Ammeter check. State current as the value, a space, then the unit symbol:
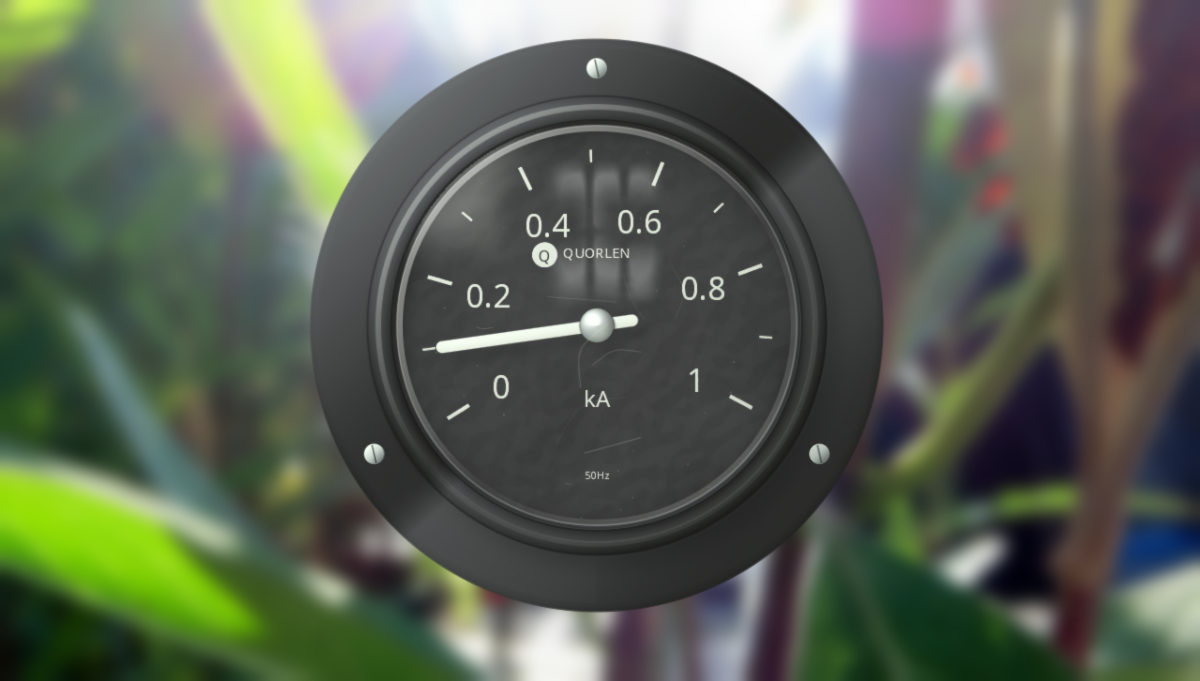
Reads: 0.1 kA
